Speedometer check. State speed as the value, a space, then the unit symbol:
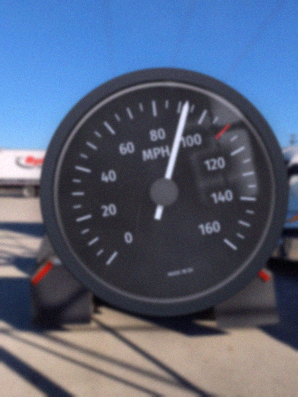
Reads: 92.5 mph
